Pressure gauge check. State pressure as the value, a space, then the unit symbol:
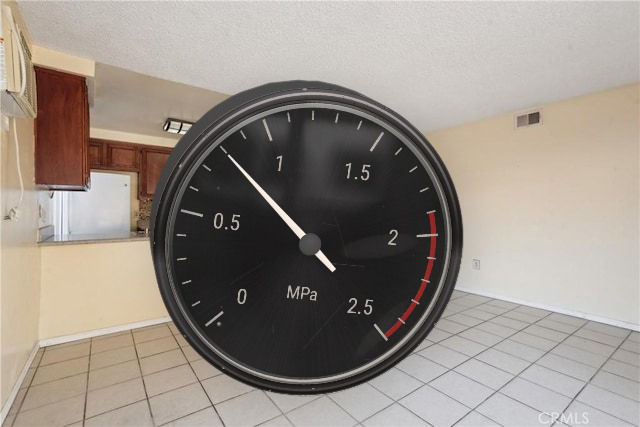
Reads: 0.8 MPa
